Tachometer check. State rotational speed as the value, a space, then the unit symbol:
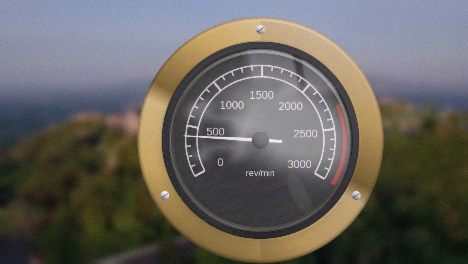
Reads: 400 rpm
